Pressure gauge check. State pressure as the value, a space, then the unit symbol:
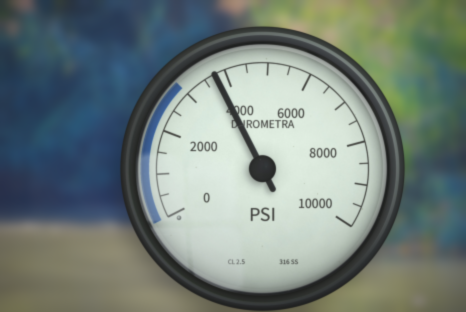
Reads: 3750 psi
